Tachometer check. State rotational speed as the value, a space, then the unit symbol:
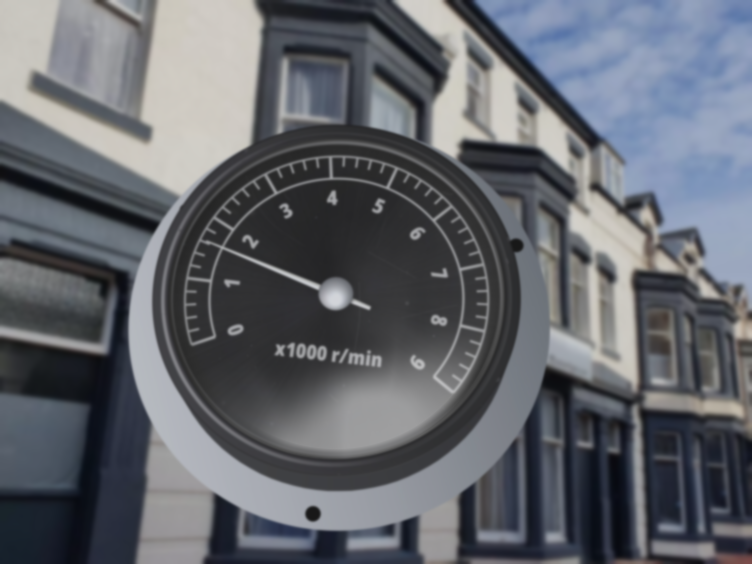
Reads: 1600 rpm
